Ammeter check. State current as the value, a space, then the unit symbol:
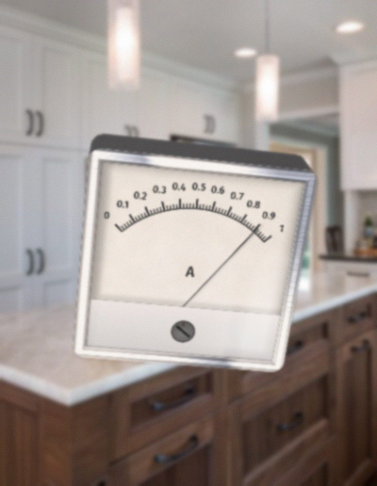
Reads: 0.9 A
